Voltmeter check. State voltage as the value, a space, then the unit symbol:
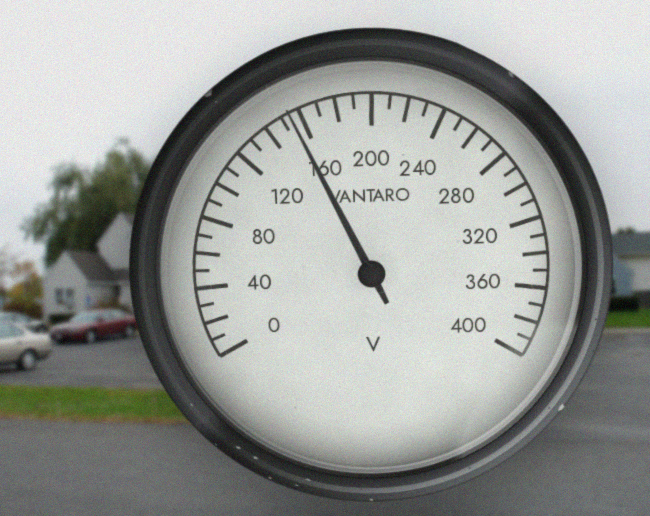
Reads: 155 V
